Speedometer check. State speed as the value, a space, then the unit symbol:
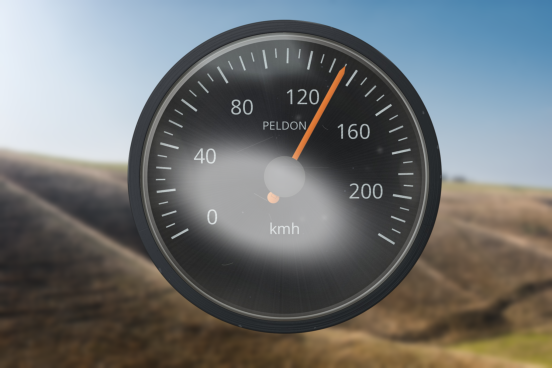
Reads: 135 km/h
